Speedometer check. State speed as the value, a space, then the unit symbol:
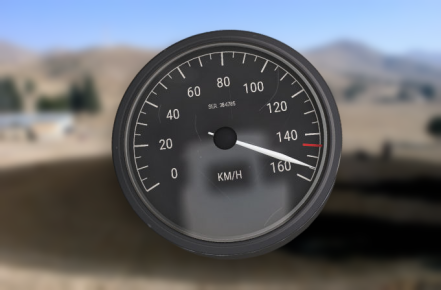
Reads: 155 km/h
